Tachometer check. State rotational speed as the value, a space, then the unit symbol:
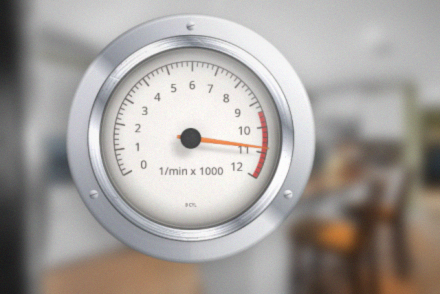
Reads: 10800 rpm
